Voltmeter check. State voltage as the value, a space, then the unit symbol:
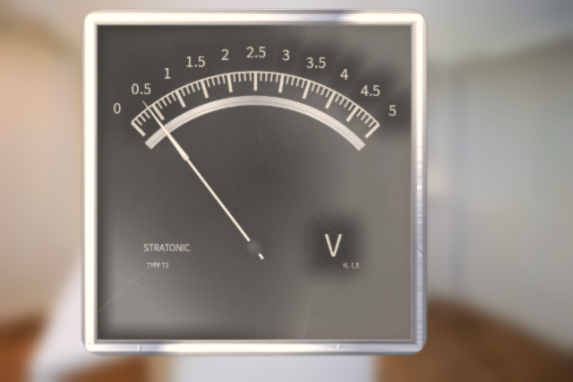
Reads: 0.4 V
